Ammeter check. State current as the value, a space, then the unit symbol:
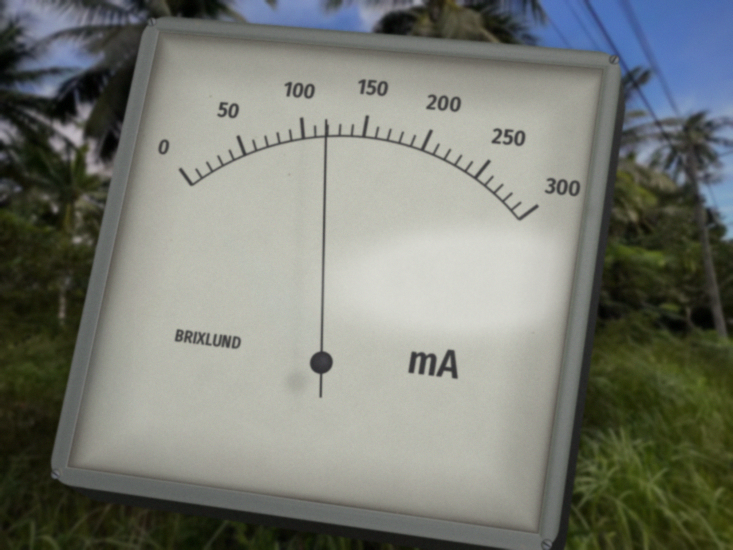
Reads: 120 mA
